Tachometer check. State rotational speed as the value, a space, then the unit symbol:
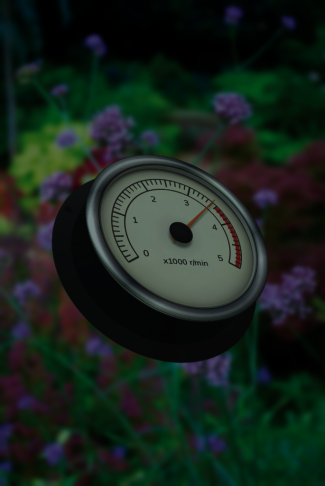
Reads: 3500 rpm
